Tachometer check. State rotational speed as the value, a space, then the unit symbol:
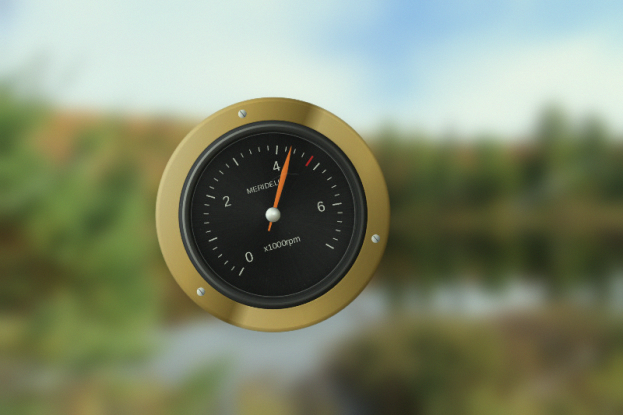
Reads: 4300 rpm
